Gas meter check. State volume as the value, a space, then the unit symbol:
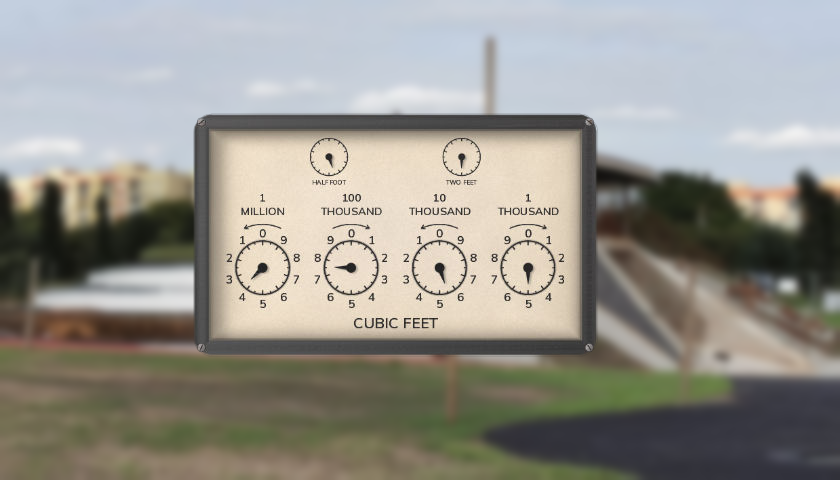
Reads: 375500 ft³
